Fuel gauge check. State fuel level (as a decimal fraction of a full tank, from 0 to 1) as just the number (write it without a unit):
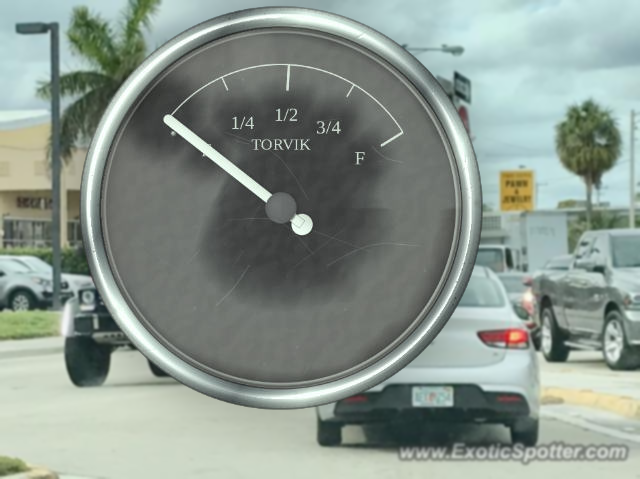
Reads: 0
